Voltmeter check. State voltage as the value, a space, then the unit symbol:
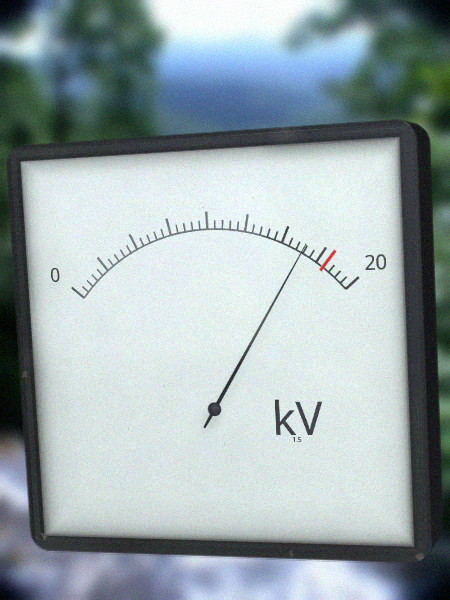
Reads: 16.5 kV
